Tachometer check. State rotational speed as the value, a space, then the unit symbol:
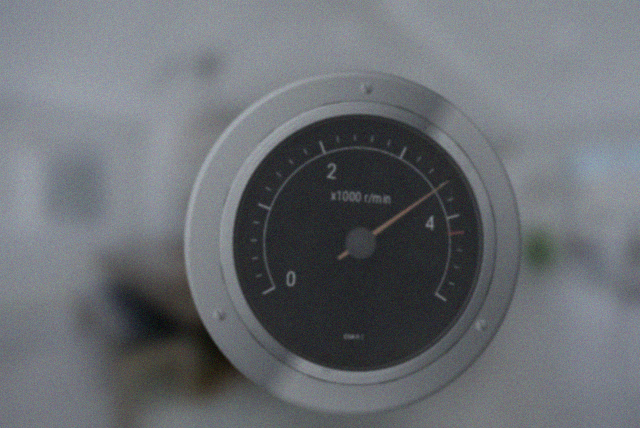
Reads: 3600 rpm
